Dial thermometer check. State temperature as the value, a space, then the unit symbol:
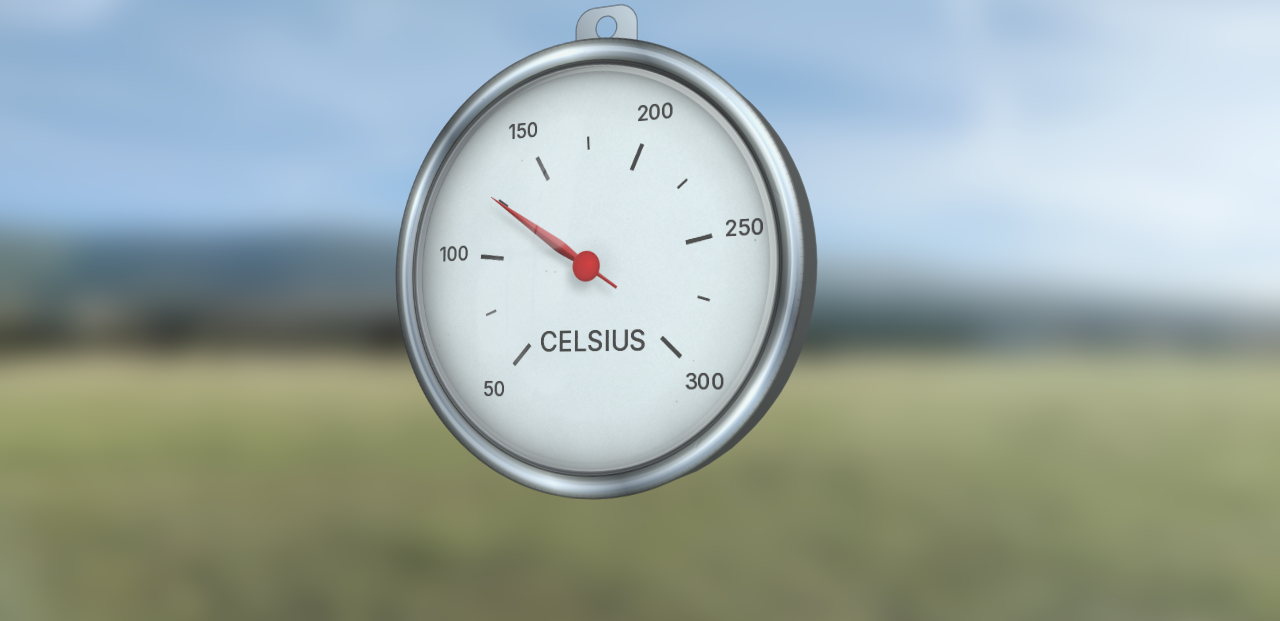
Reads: 125 °C
